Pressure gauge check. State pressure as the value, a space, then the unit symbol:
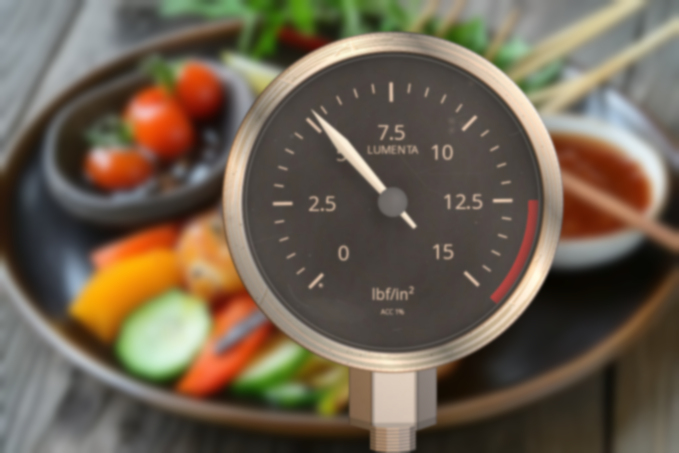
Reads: 5.25 psi
